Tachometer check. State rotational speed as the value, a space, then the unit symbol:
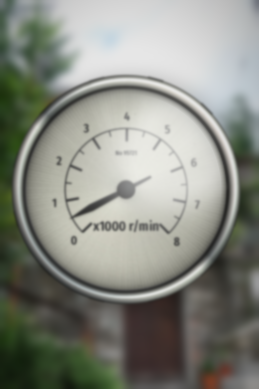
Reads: 500 rpm
